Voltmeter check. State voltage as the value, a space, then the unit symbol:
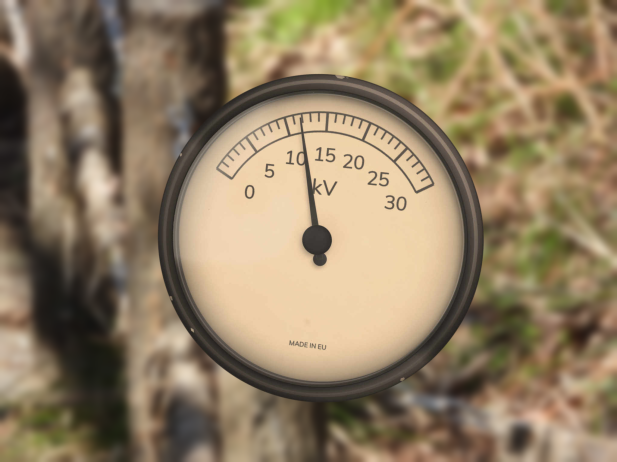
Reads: 12 kV
